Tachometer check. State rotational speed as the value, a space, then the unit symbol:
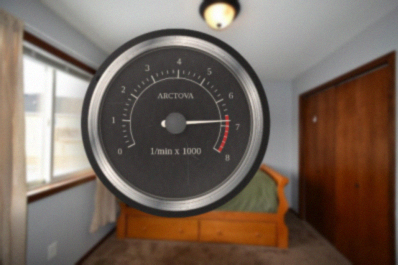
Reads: 6800 rpm
